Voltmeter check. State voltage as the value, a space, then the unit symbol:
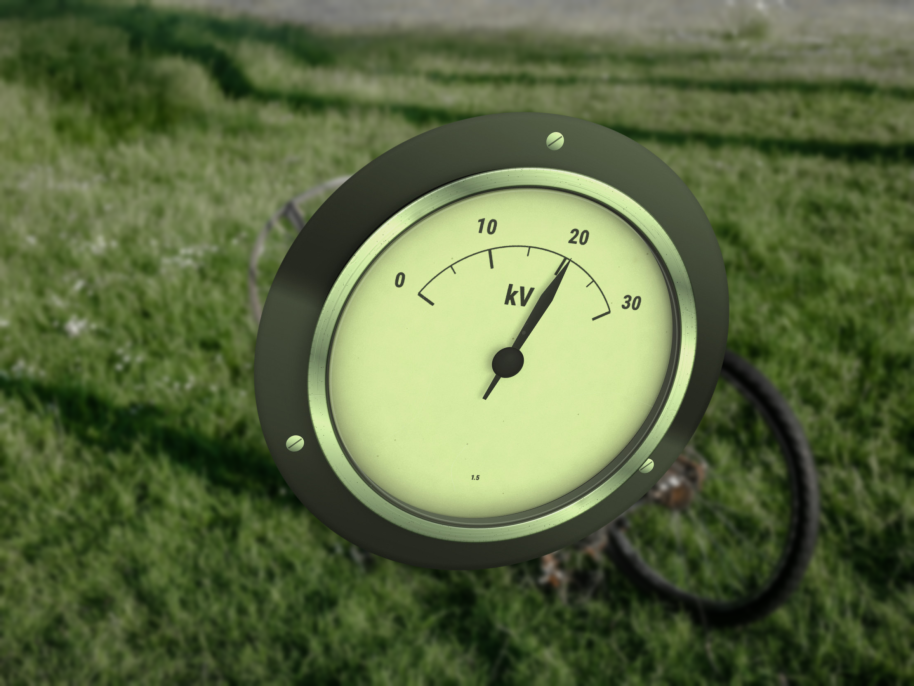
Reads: 20 kV
